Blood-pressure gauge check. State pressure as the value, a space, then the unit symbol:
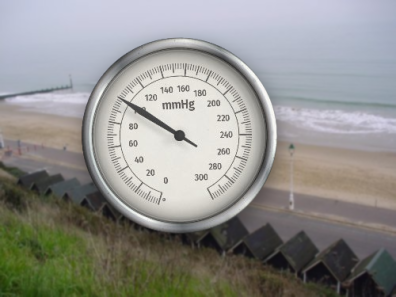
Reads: 100 mmHg
